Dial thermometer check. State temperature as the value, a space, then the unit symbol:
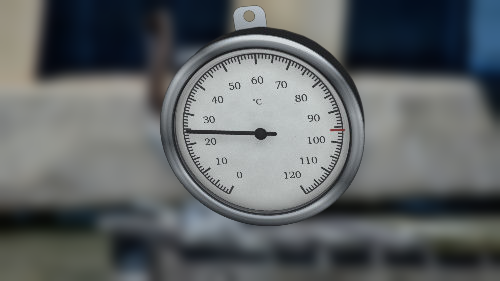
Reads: 25 °C
